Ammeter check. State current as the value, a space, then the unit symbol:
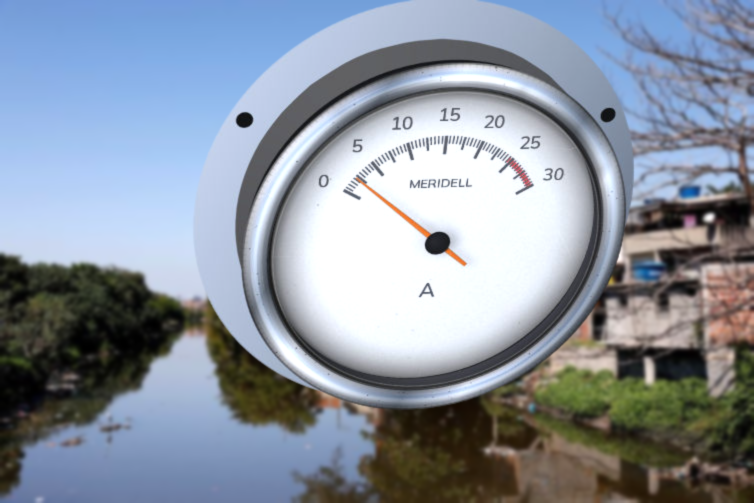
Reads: 2.5 A
